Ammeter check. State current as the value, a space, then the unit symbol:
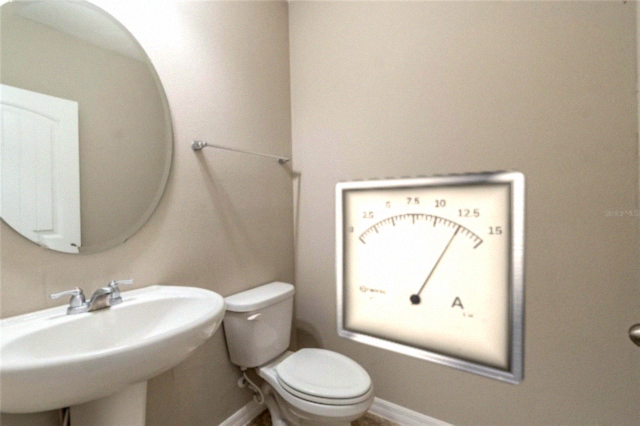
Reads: 12.5 A
